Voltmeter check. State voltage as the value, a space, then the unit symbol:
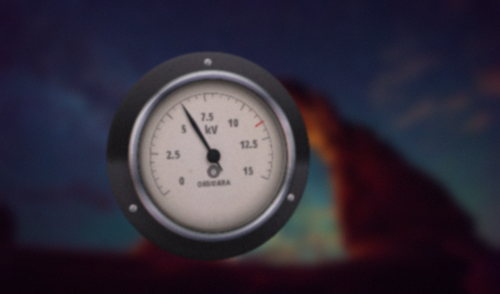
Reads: 6 kV
